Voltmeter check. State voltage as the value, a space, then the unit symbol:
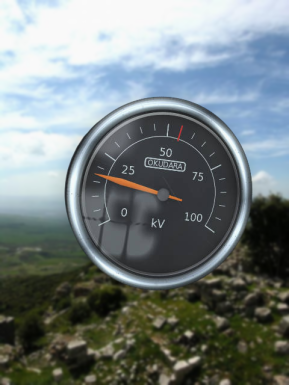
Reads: 17.5 kV
